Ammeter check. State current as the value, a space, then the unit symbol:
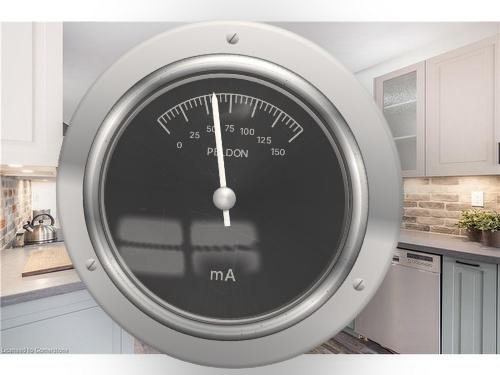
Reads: 60 mA
